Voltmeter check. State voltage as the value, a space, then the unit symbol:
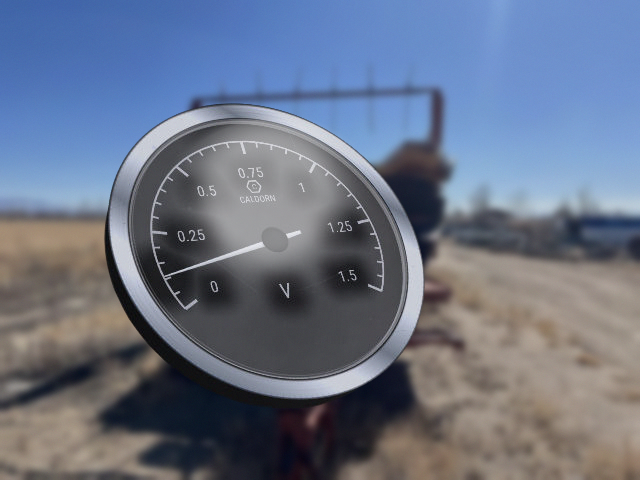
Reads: 0.1 V
